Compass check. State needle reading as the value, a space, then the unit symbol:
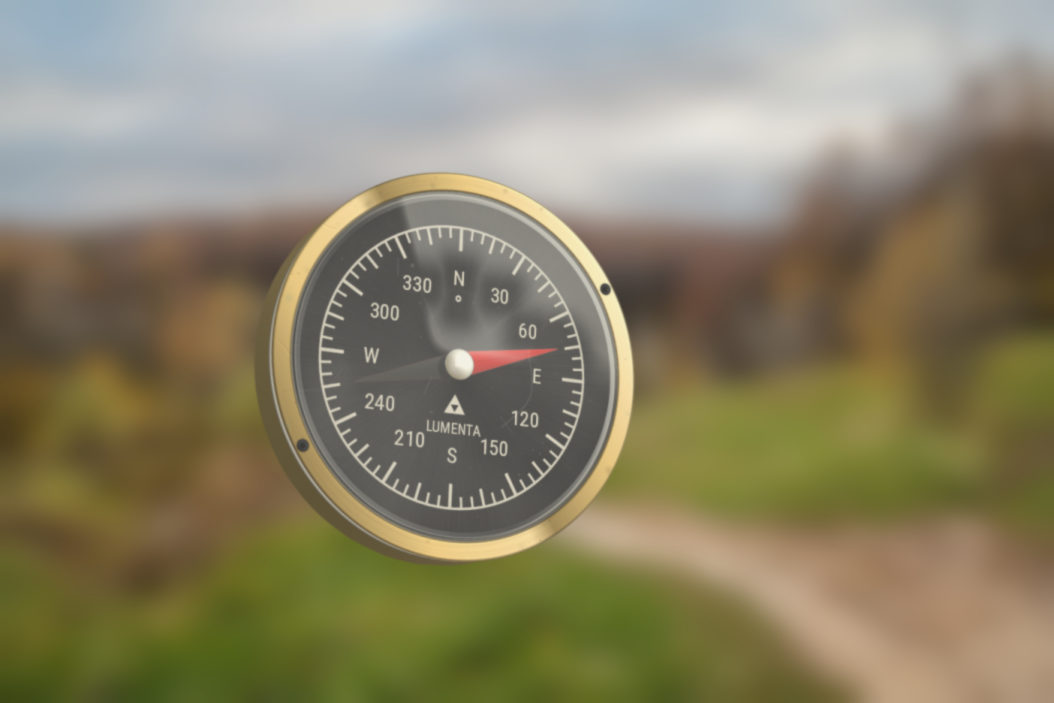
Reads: 75 °
